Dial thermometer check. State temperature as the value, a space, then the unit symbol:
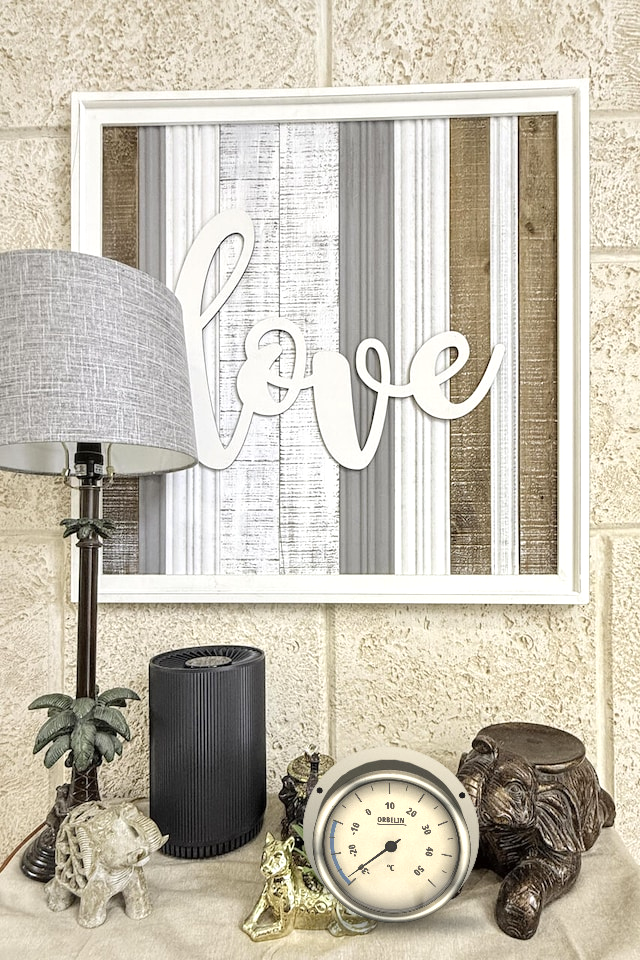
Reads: -27.5 °C
